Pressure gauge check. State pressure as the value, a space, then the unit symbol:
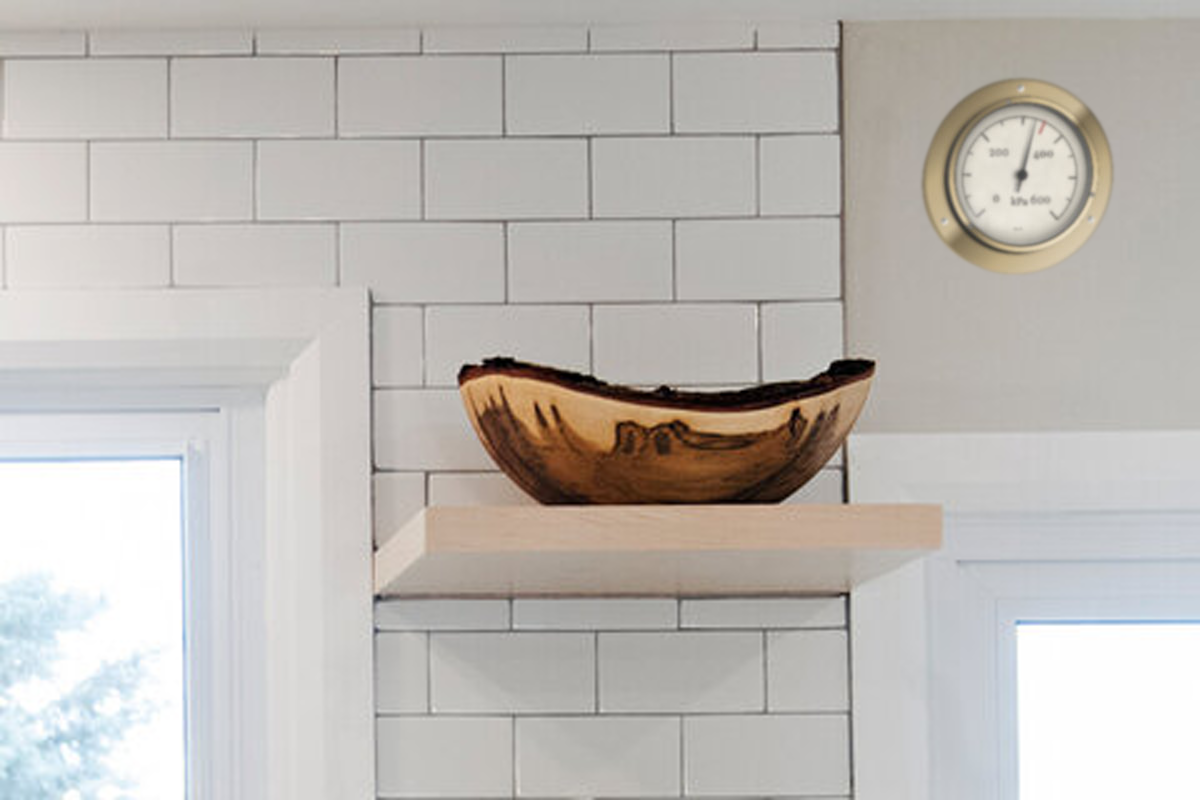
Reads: 325 kPa
